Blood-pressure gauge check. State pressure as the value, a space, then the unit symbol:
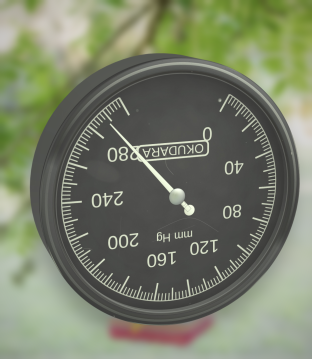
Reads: 288 mmHg
